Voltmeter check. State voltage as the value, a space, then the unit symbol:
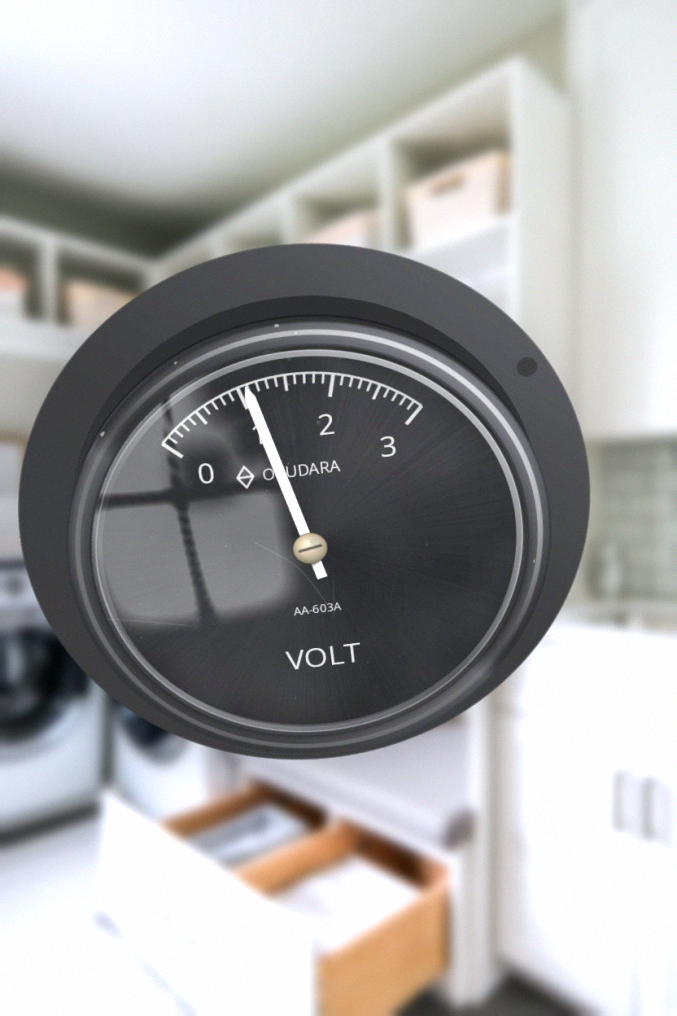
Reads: 1.1 V
